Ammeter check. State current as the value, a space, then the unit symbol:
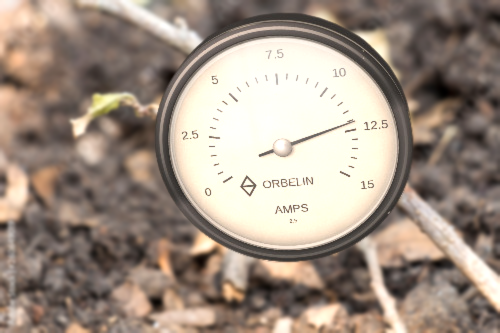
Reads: 12 A
